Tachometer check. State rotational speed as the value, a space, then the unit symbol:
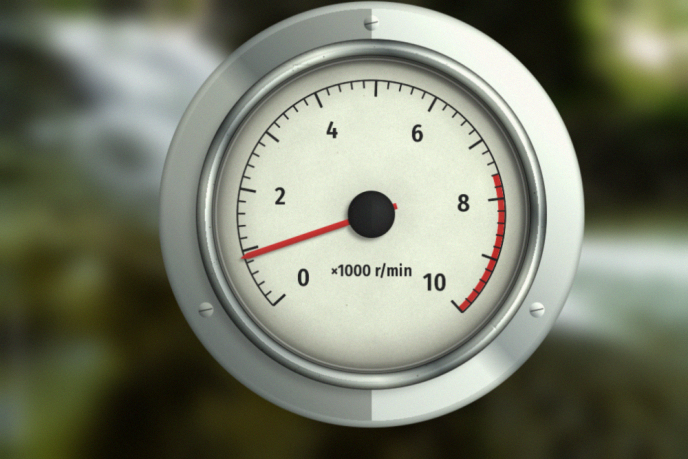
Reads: 900 rpm
